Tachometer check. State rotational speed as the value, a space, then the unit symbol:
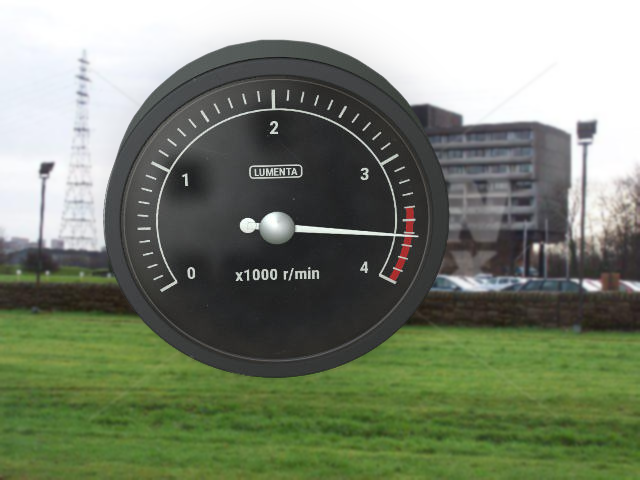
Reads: 3600 rpm
